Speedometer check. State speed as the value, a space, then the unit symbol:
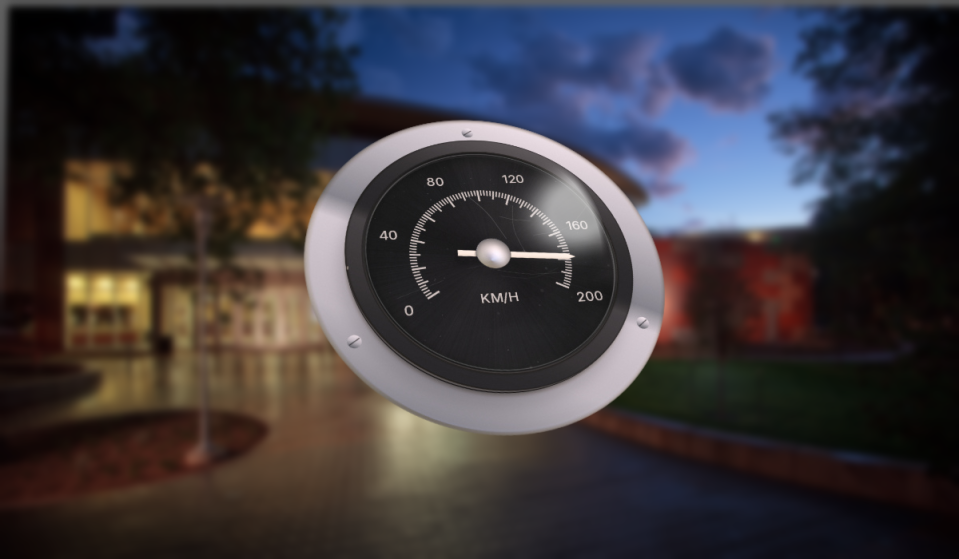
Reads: 180 km/h
